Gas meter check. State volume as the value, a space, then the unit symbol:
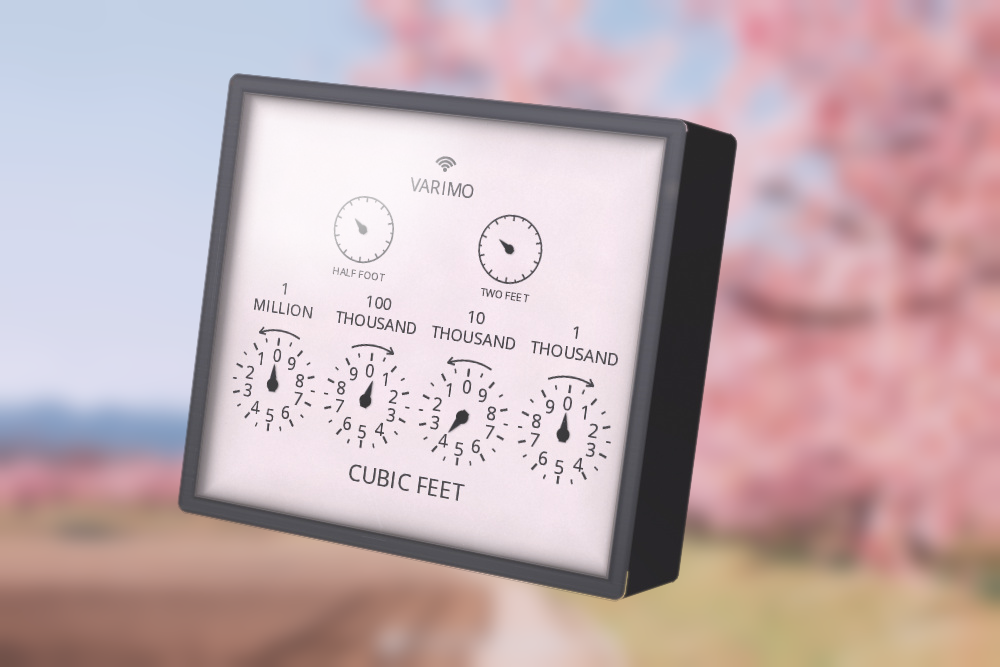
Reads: 4000 ft³
